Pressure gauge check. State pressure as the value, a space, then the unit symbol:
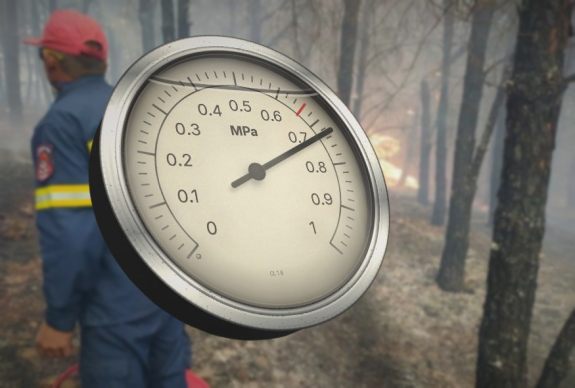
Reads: 0.73 MPa
